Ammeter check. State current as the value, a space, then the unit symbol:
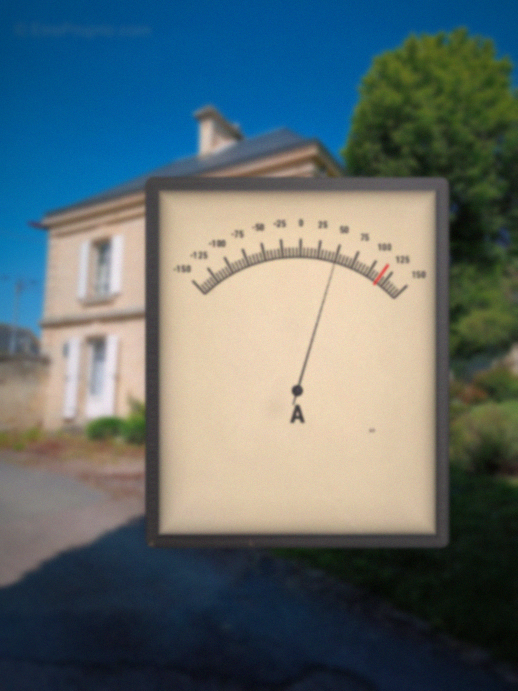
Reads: 50 A
